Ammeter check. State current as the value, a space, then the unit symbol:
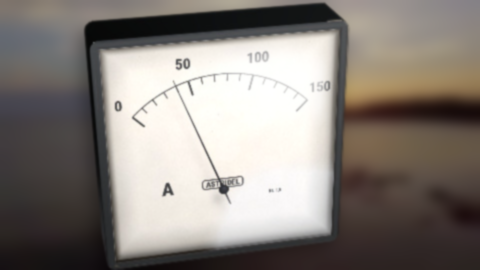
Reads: 40 A
